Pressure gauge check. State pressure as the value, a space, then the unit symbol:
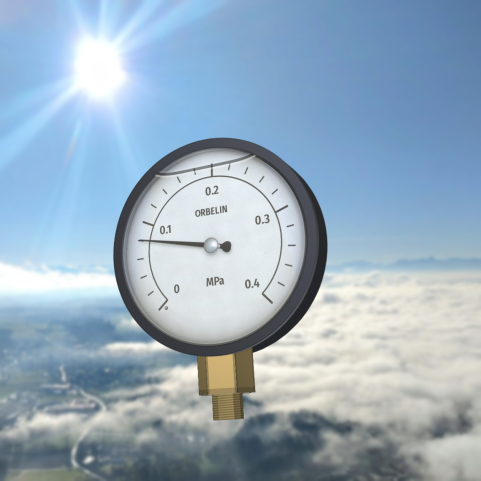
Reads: 0.08 MPa
